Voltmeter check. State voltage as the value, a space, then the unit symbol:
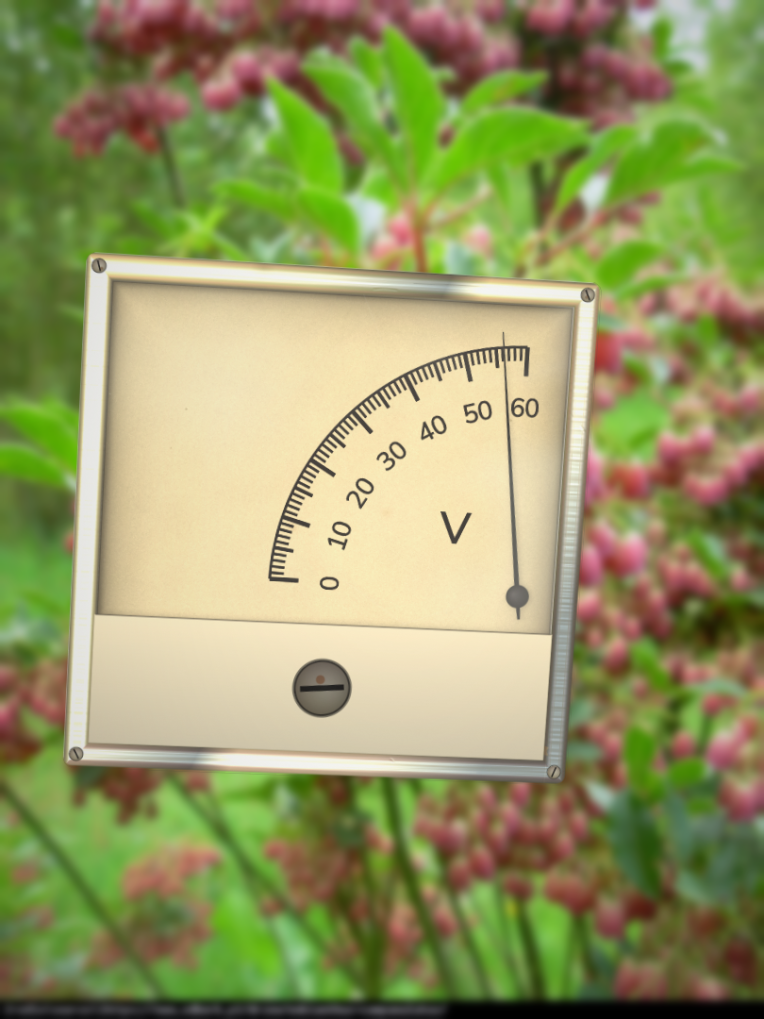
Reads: 56 V
